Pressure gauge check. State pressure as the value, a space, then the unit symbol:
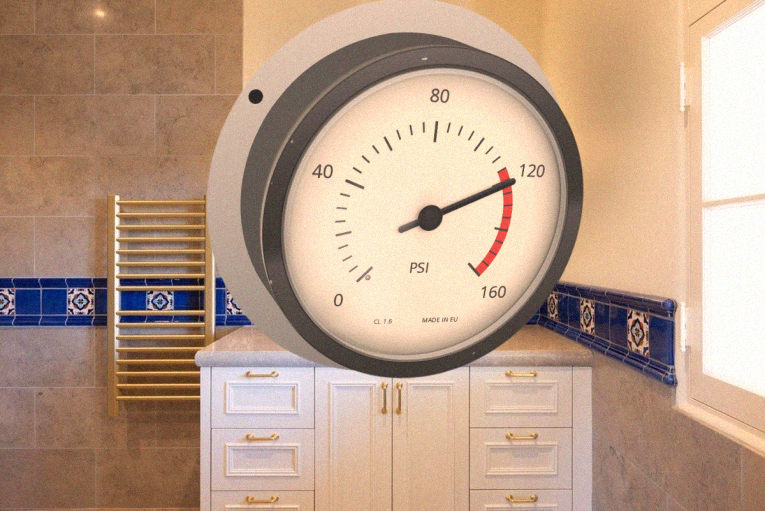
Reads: 120 psi
